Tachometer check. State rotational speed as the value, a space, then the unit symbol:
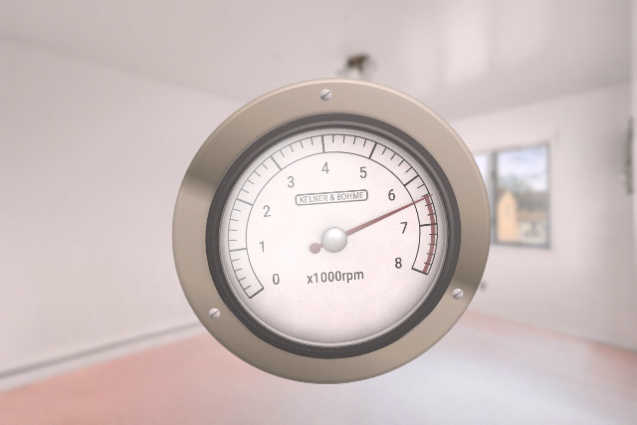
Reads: 6400 rpm
